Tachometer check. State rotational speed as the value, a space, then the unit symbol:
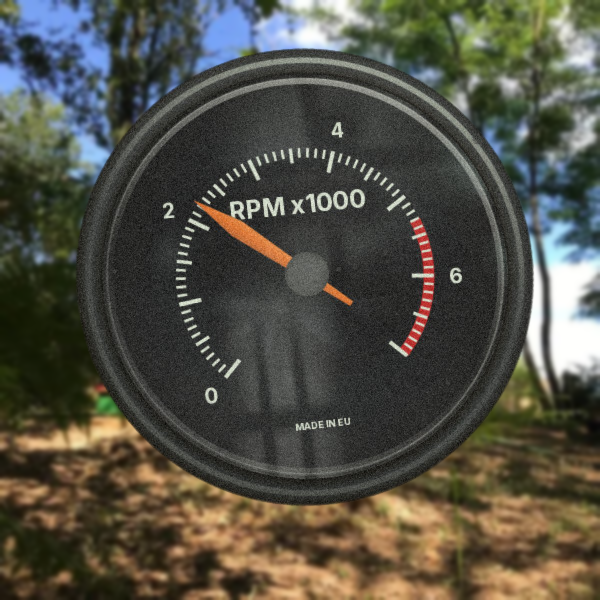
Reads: 2200 rpm
